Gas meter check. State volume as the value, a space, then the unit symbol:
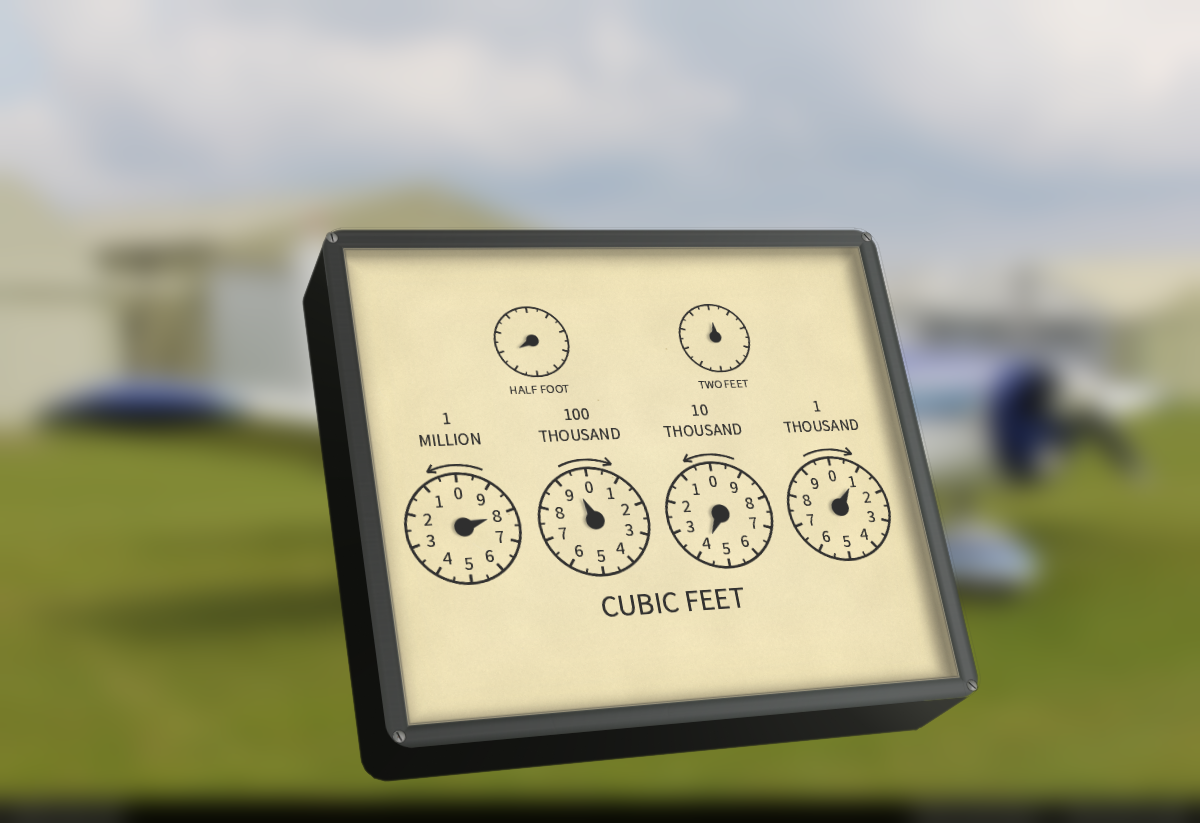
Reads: 794100 ft³
